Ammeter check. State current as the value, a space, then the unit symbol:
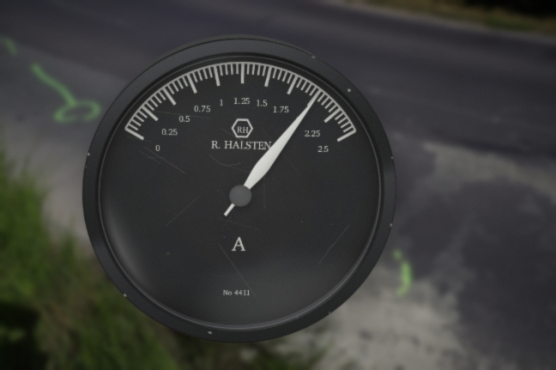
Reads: 2 A
